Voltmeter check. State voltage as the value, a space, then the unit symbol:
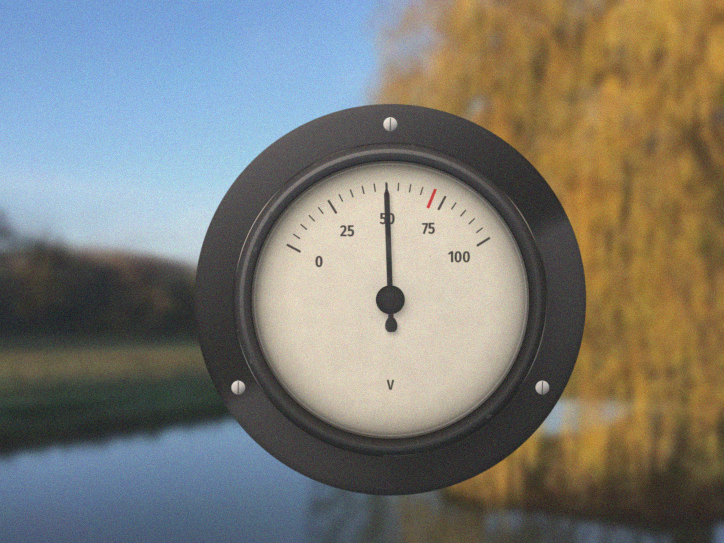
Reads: 50 V
